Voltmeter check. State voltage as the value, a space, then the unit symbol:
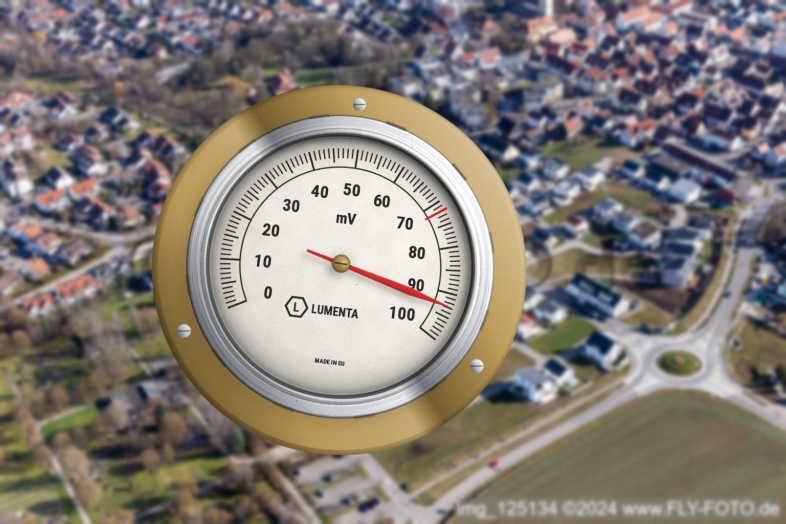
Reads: 93 mV
